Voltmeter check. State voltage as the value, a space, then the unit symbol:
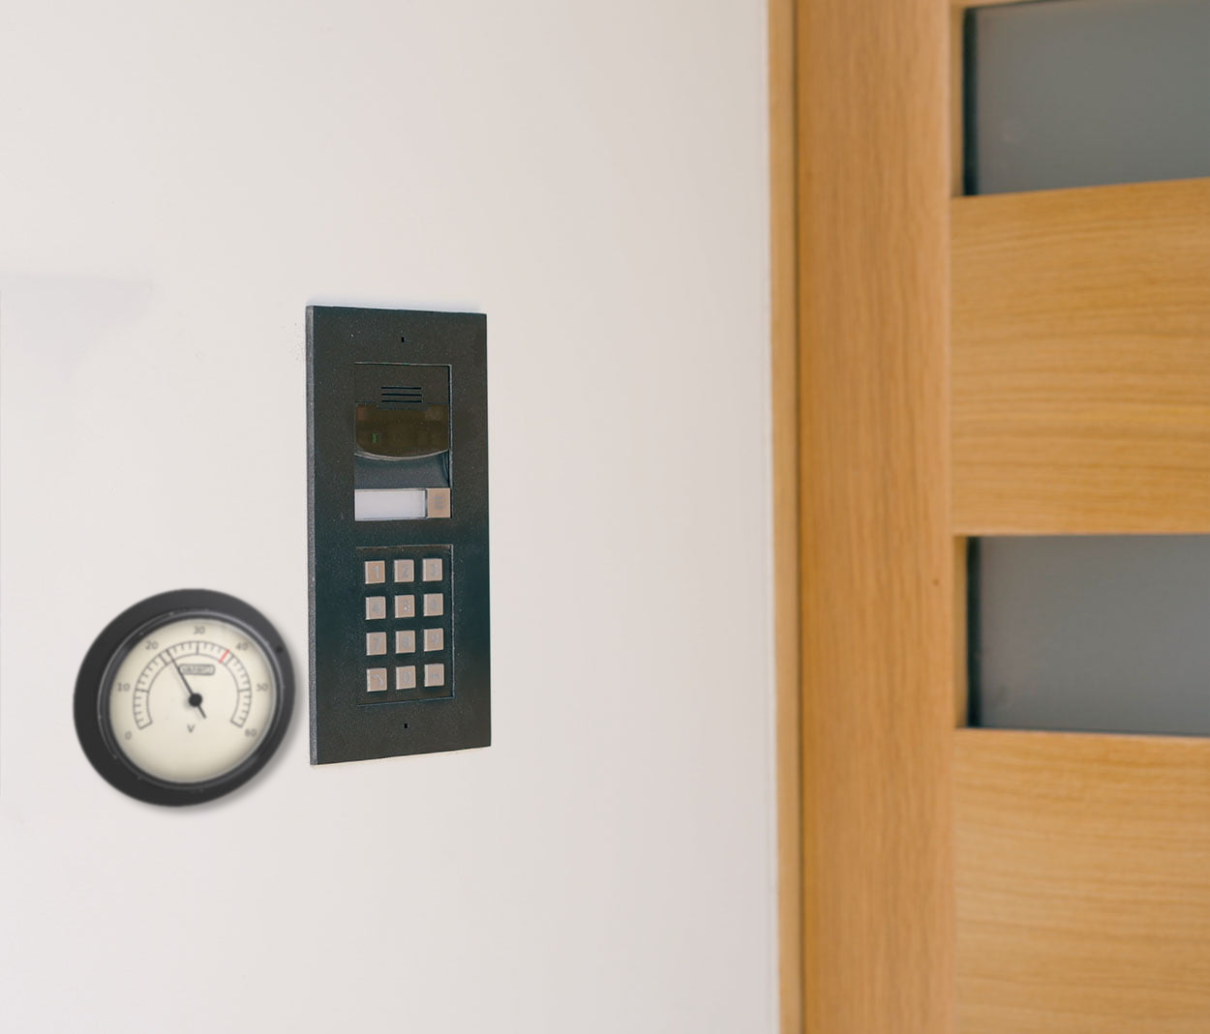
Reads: 22 V
